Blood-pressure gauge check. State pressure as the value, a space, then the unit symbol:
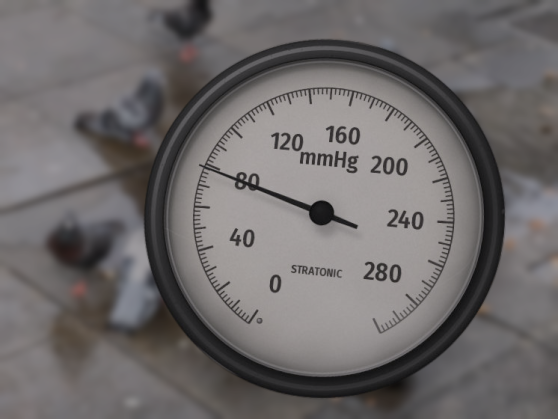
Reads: 78 mmHg
